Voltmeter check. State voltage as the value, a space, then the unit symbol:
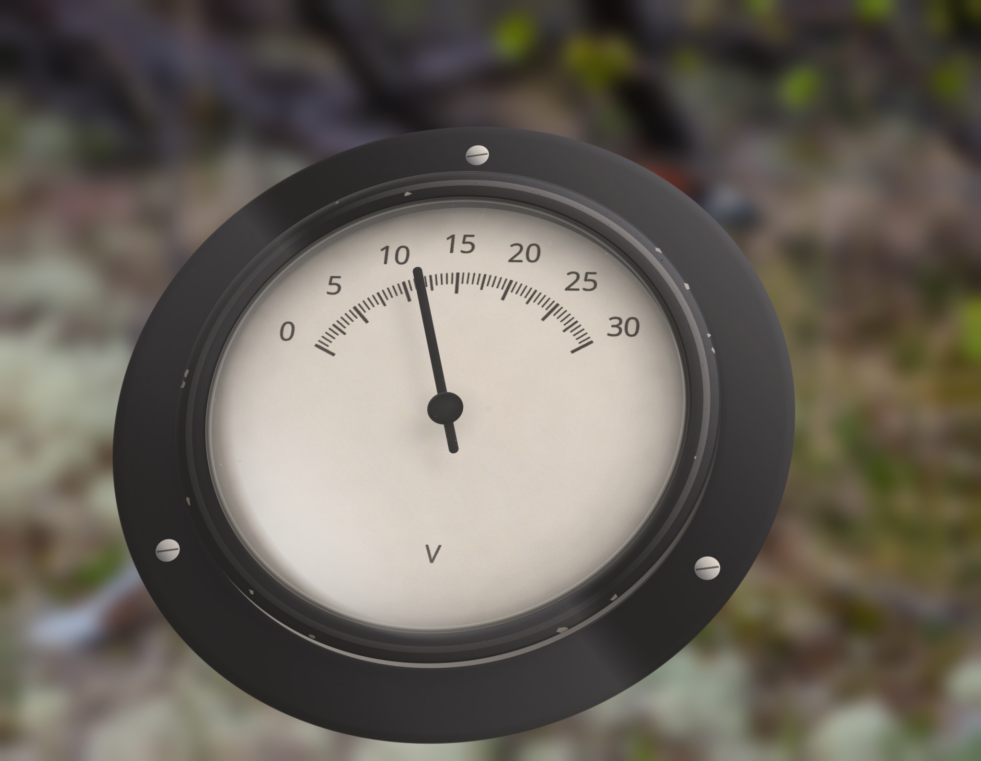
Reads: 11.5 V
